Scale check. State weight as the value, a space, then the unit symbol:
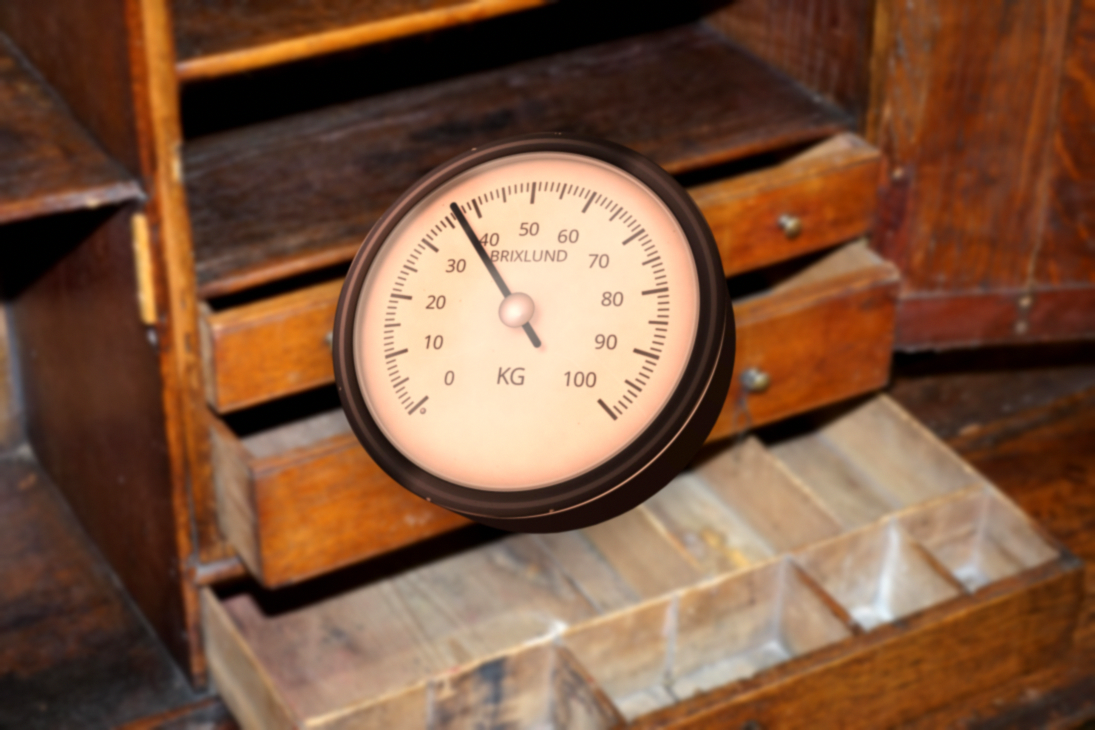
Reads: 37 kg
